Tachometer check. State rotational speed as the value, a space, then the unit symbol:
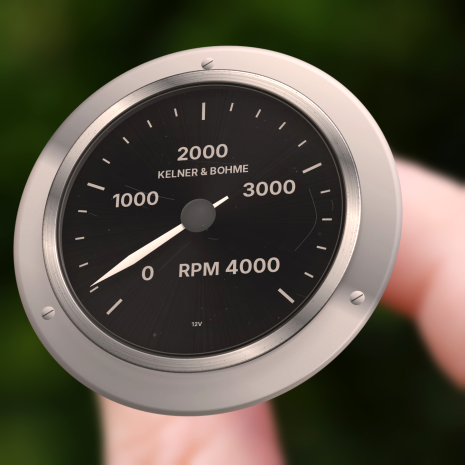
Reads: 200 rpm
